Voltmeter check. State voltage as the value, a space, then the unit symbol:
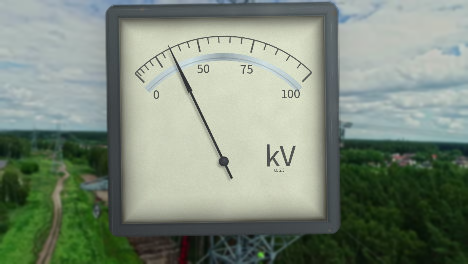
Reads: 35 kV
